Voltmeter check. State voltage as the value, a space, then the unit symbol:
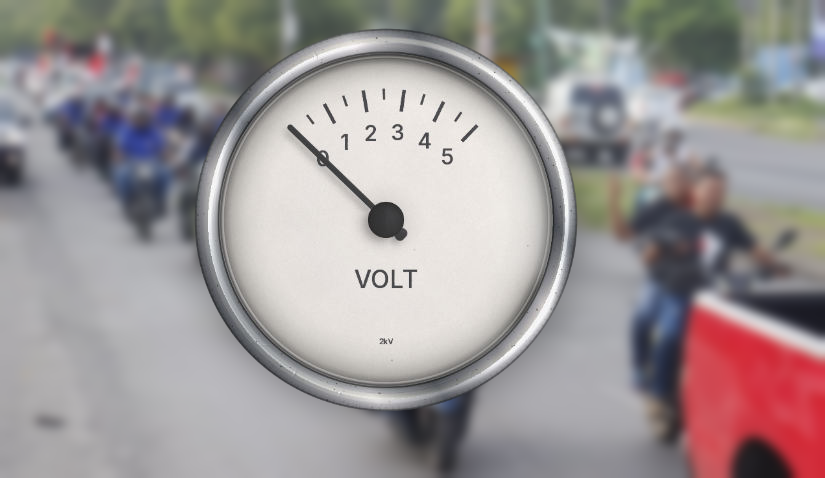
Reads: 0 V
